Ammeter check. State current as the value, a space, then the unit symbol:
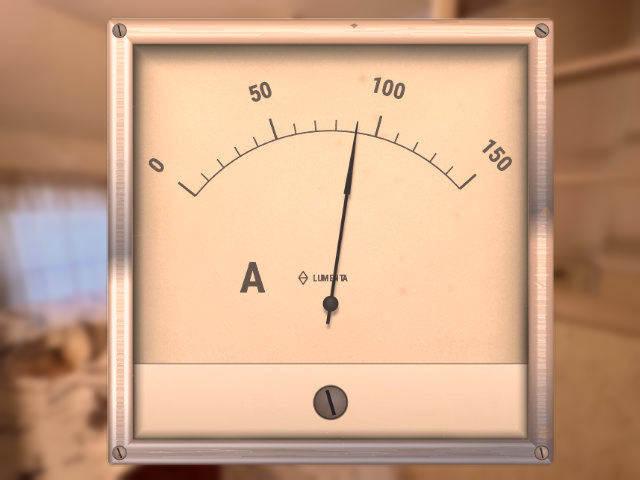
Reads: 90 A
